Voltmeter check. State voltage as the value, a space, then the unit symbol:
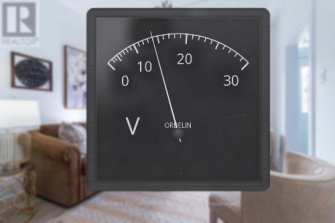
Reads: 14 V
